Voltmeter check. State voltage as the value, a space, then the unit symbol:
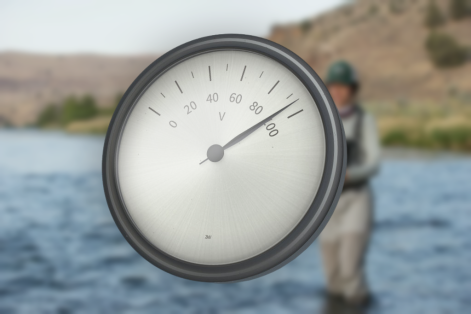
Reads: 95 V
